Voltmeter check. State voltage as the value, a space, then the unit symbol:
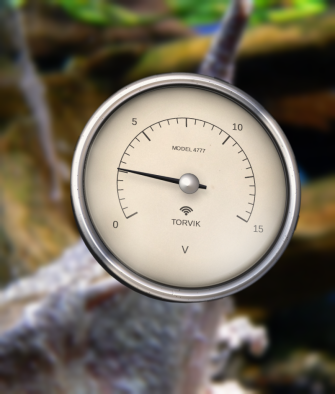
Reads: 2.5 V
